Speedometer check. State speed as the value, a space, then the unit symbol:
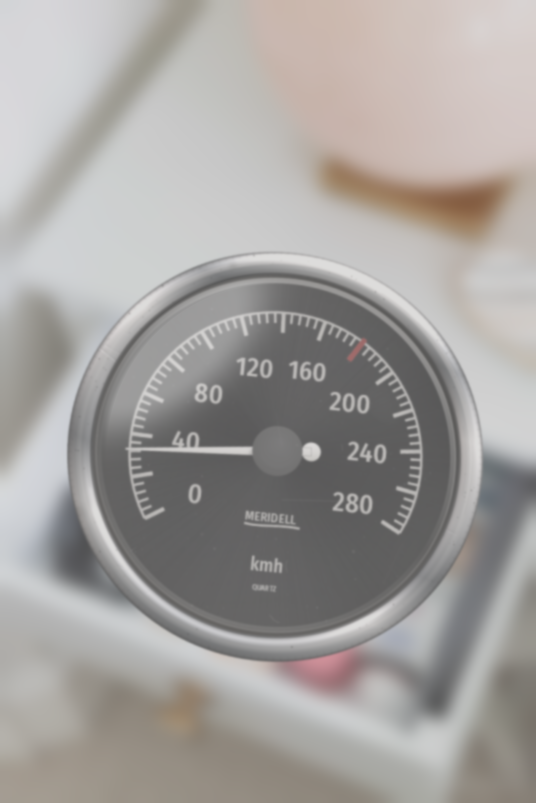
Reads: 32 km/h
